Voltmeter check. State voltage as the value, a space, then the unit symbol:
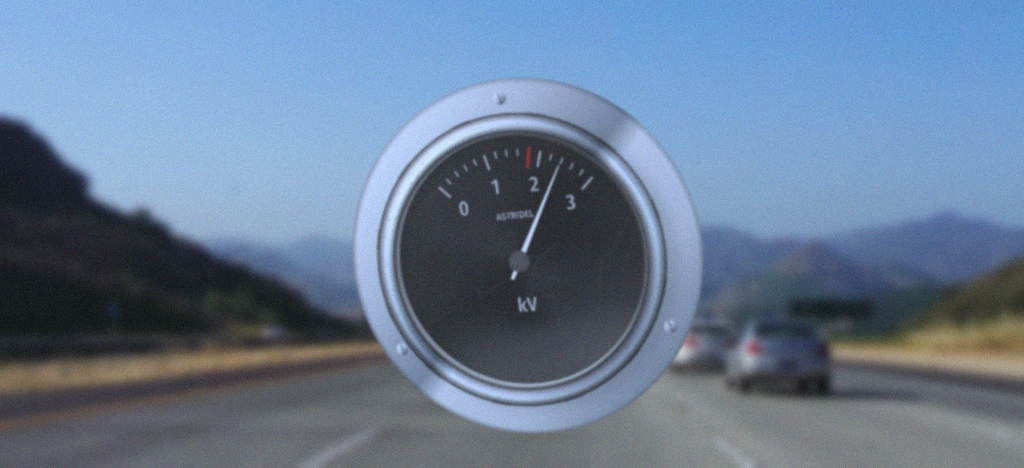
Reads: 2.4 kV
